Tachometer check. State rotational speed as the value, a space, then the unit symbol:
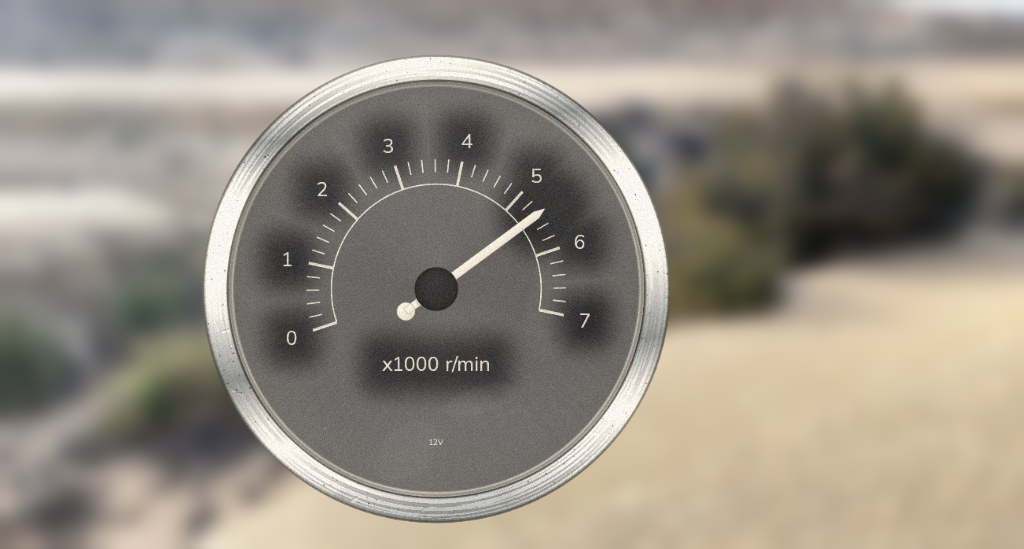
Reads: 5400 rpm
